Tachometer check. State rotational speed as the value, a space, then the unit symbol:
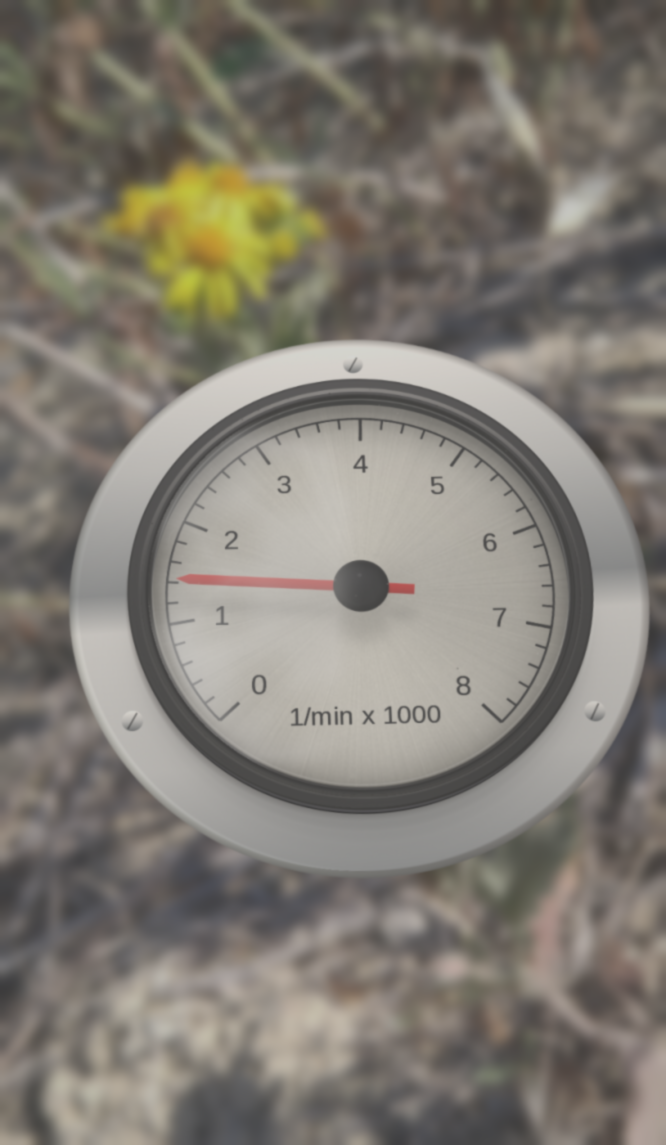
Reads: 1400 rpm
